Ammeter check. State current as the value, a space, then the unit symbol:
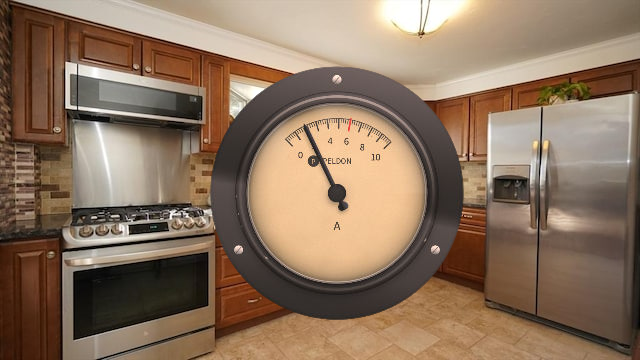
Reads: 2 A
